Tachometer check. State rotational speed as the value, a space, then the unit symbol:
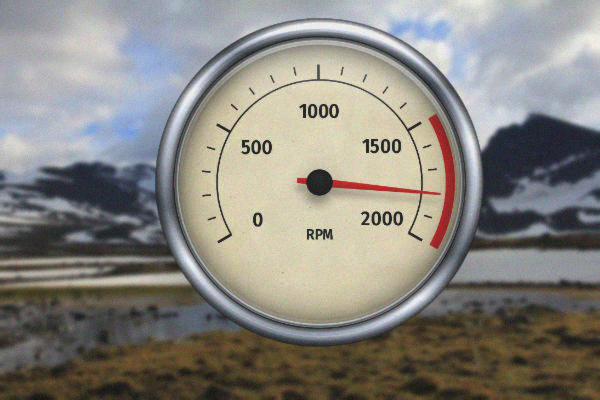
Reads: 1800 rpm
